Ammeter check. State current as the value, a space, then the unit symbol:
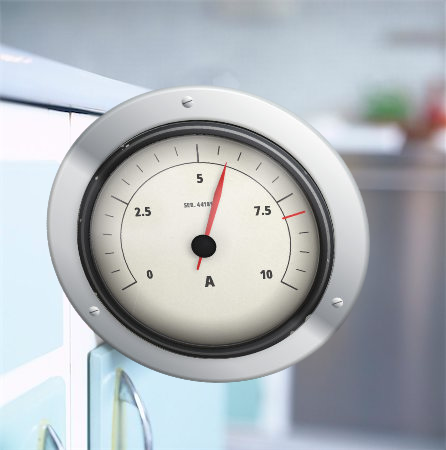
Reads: 5.75 A
